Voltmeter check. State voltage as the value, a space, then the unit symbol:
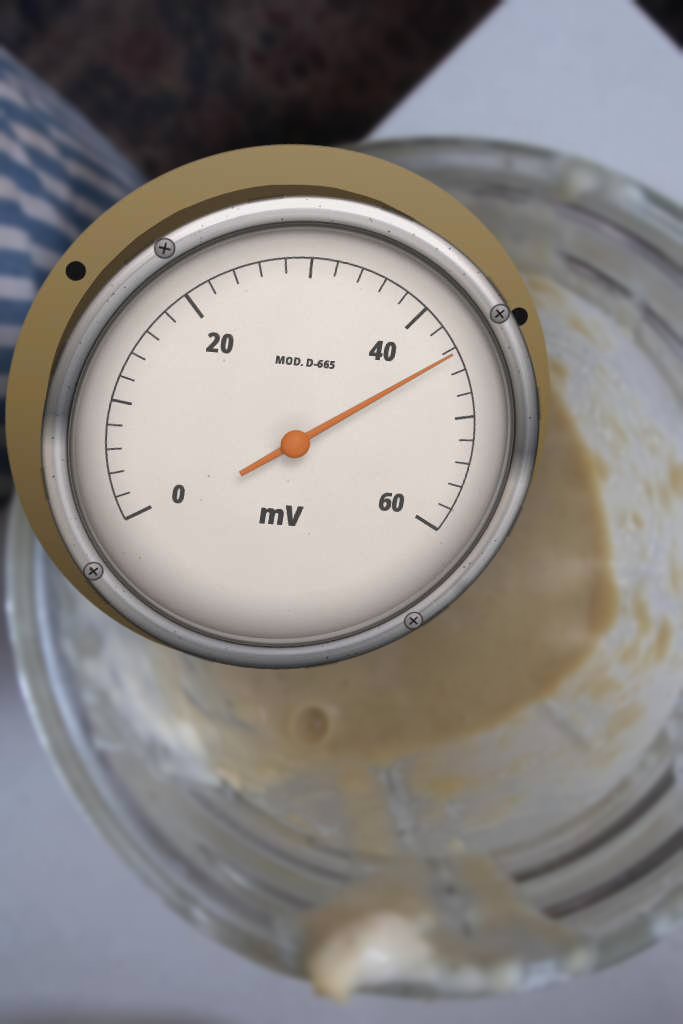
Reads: 44 mV
